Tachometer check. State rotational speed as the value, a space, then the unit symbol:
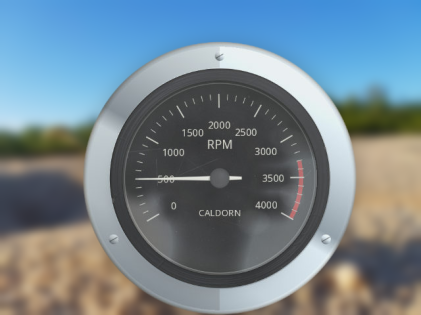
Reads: 500 rpm
